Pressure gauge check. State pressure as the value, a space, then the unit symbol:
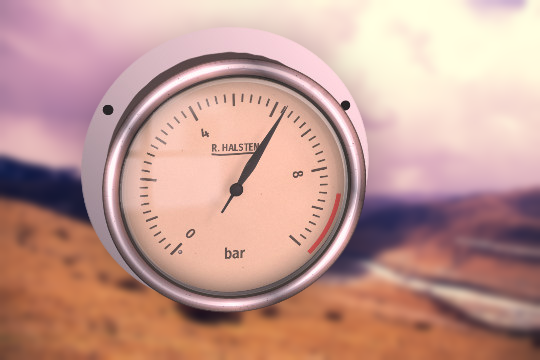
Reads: 6.2 bar
